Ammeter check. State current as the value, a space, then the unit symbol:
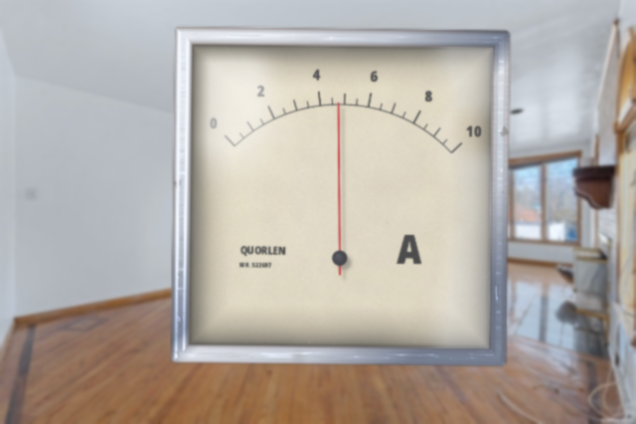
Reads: 4.75 A
